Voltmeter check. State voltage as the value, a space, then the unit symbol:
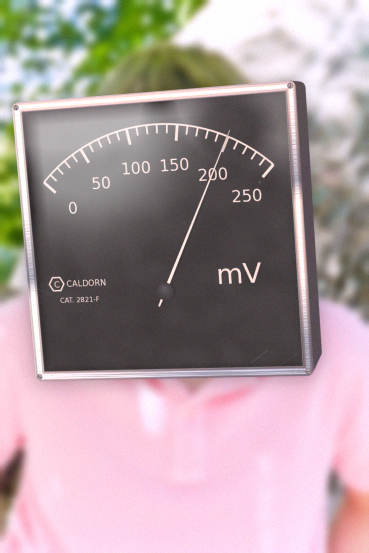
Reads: 200 mV
